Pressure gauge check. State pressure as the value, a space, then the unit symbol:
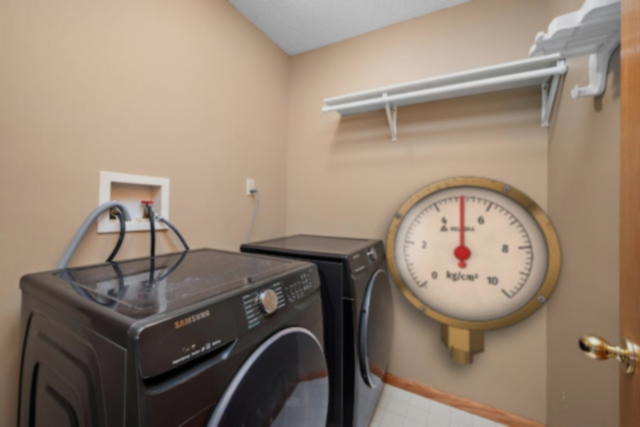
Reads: 5 kg/cm²
